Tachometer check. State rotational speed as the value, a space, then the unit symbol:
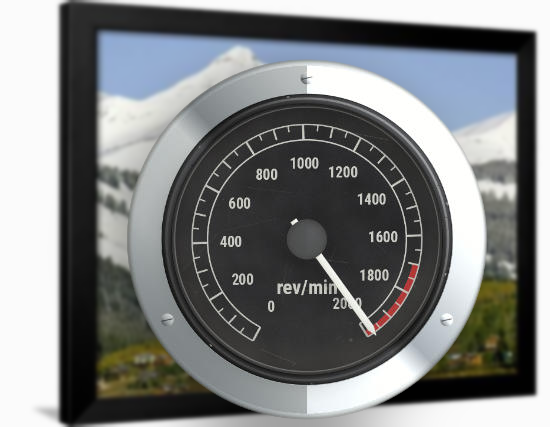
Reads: 1975 rpm
